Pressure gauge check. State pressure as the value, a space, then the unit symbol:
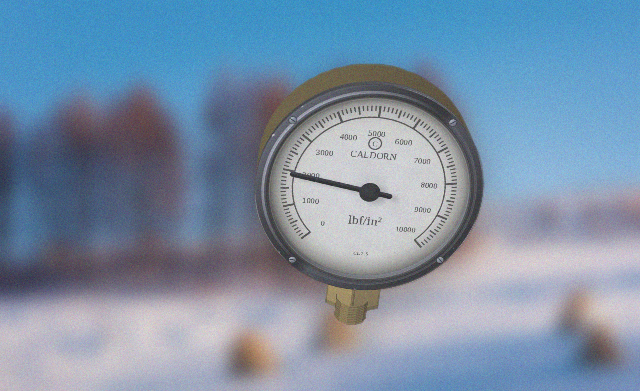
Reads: 2000 psi
